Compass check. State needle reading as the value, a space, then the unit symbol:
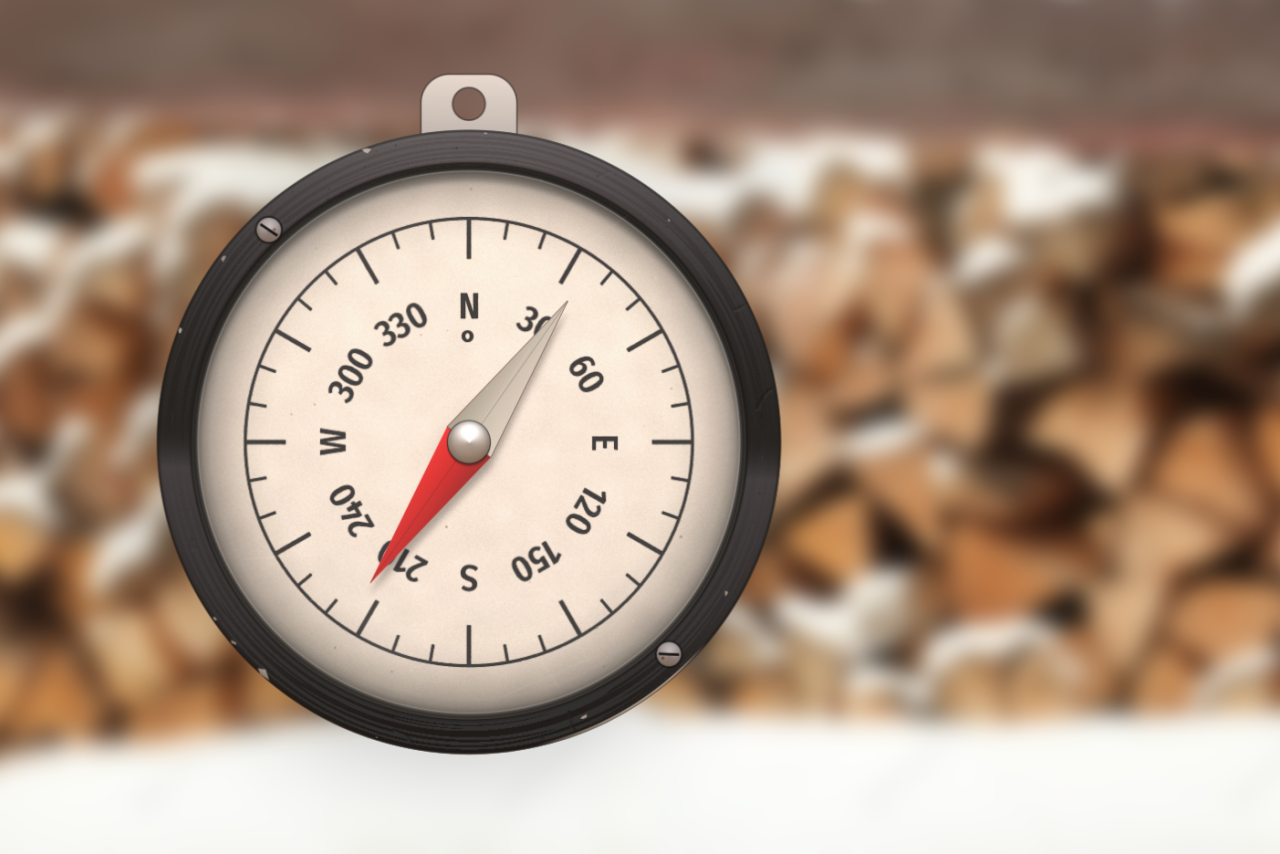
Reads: 215 °
